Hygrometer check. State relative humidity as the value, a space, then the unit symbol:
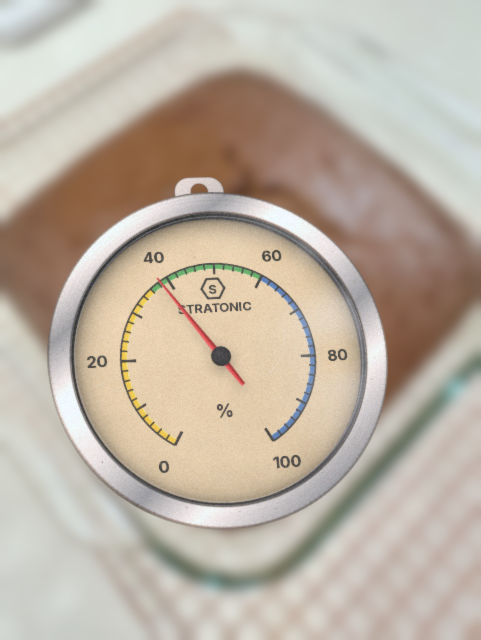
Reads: 38 %
